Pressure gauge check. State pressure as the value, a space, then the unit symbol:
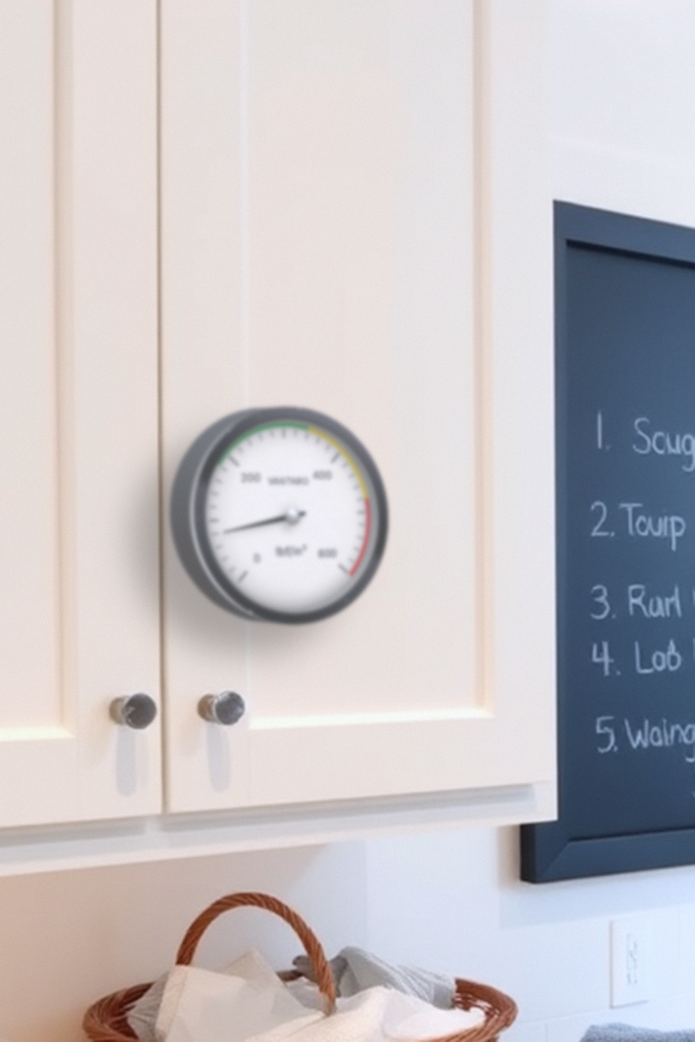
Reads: 80 psi
